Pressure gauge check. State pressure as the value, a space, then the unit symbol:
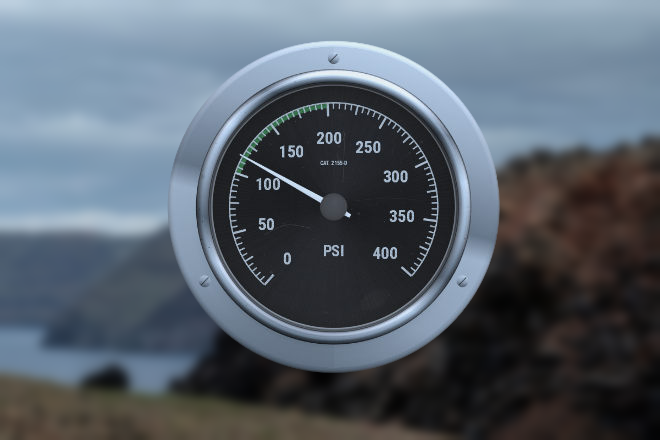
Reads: 115 psi
